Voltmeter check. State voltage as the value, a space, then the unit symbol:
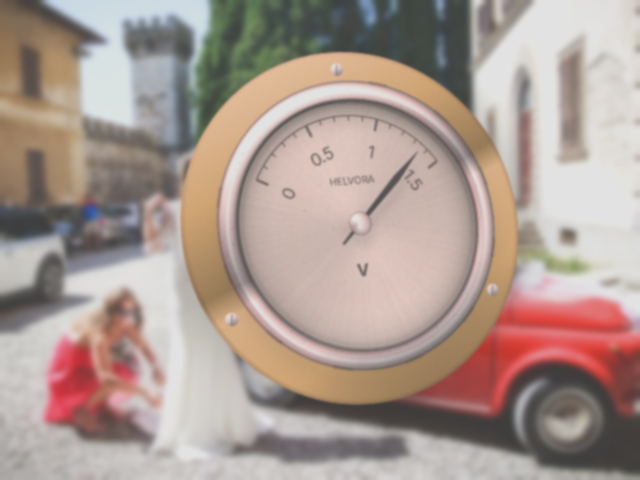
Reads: 1.35 V
